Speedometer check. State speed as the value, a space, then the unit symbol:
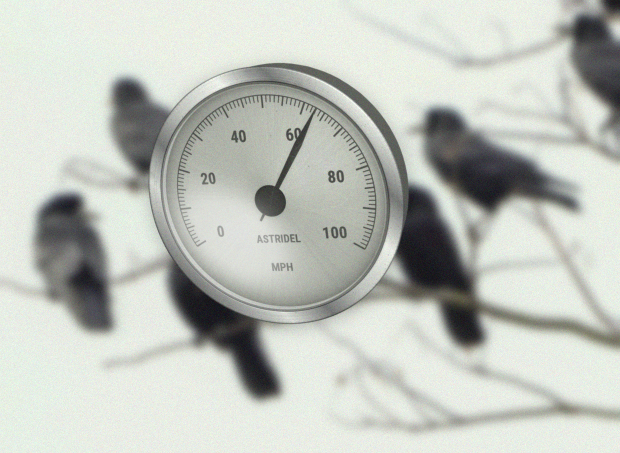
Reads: 63 mph
